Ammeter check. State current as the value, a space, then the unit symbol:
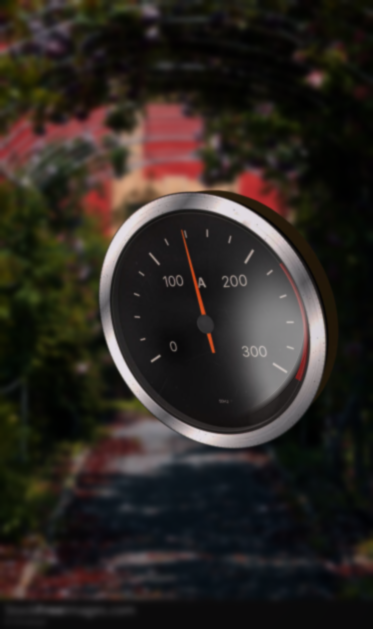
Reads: 140 A
